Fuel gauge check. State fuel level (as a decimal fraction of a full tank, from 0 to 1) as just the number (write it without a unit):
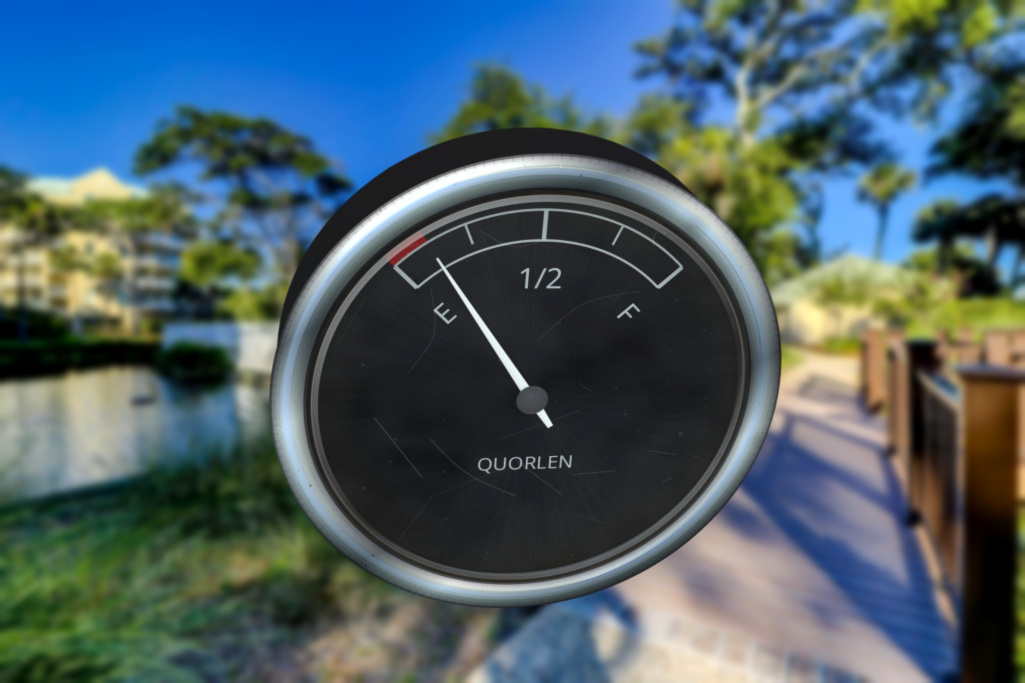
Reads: 0.125
